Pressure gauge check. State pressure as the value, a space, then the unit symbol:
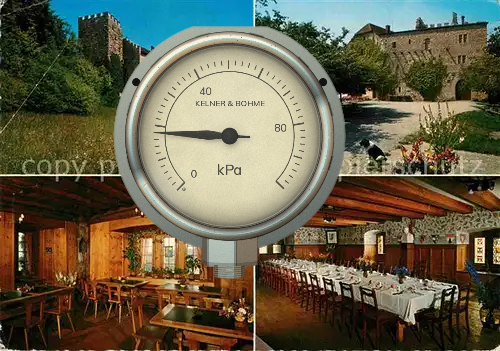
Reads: 18 kPa
